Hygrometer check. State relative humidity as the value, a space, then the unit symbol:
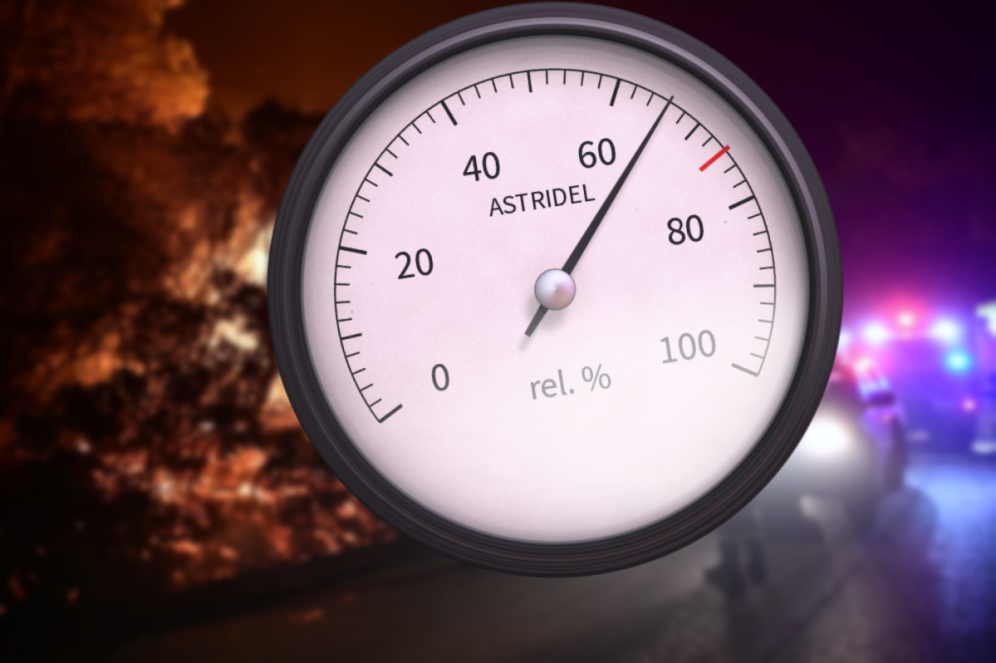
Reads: 66 %
